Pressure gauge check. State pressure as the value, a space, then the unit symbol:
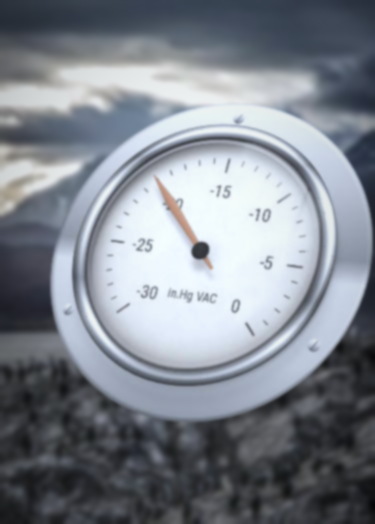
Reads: -20 inHg
